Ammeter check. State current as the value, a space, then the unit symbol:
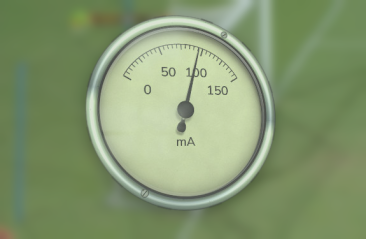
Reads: 95 mA
